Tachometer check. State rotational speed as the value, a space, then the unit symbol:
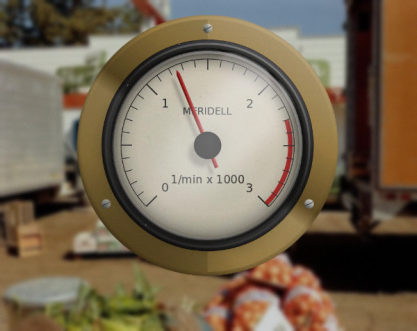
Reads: 1250 rpm
